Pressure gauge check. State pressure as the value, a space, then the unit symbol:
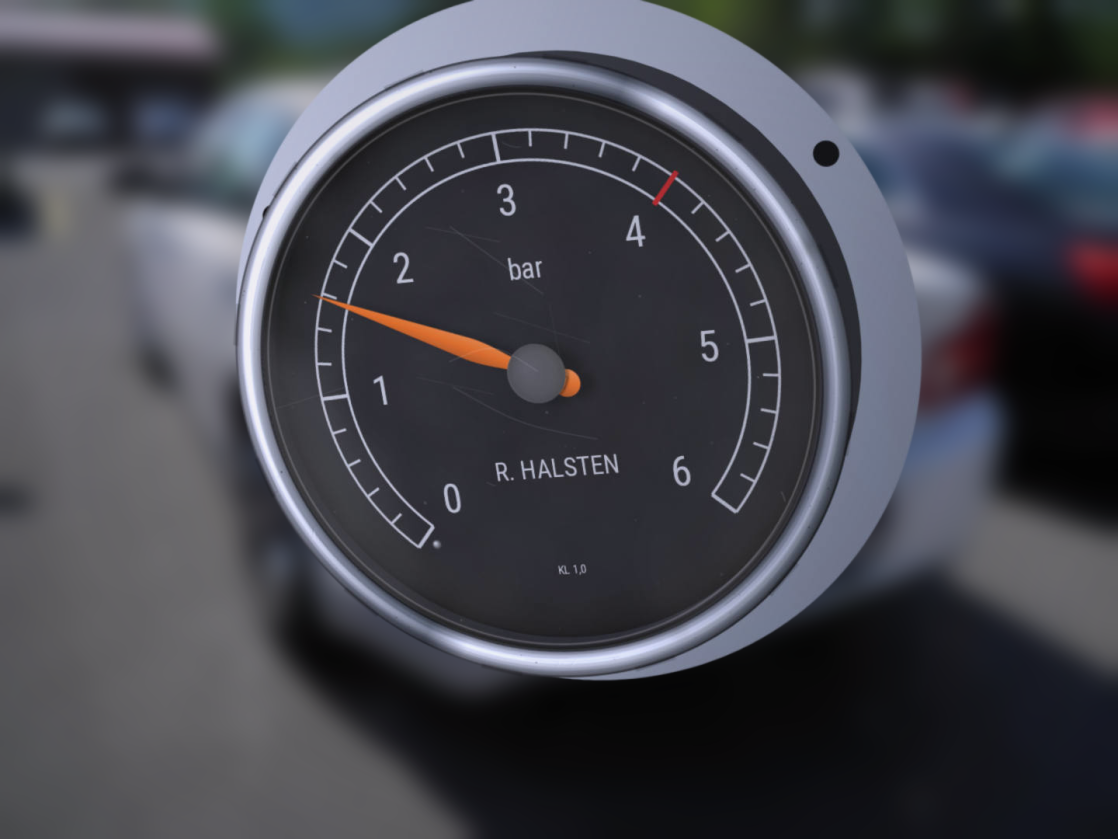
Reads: 1.6 bar
